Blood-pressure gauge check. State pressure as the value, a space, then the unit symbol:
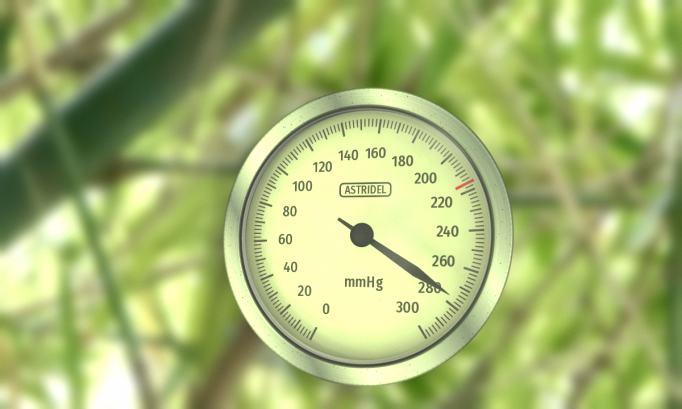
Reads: 276 mmHg
